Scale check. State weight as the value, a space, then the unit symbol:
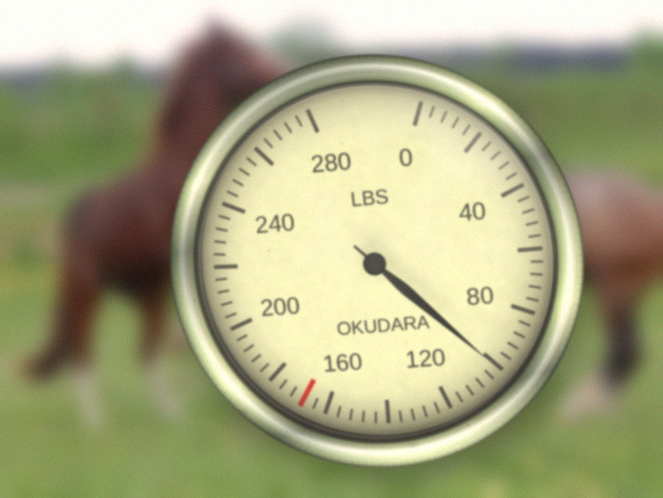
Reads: 100 lb
